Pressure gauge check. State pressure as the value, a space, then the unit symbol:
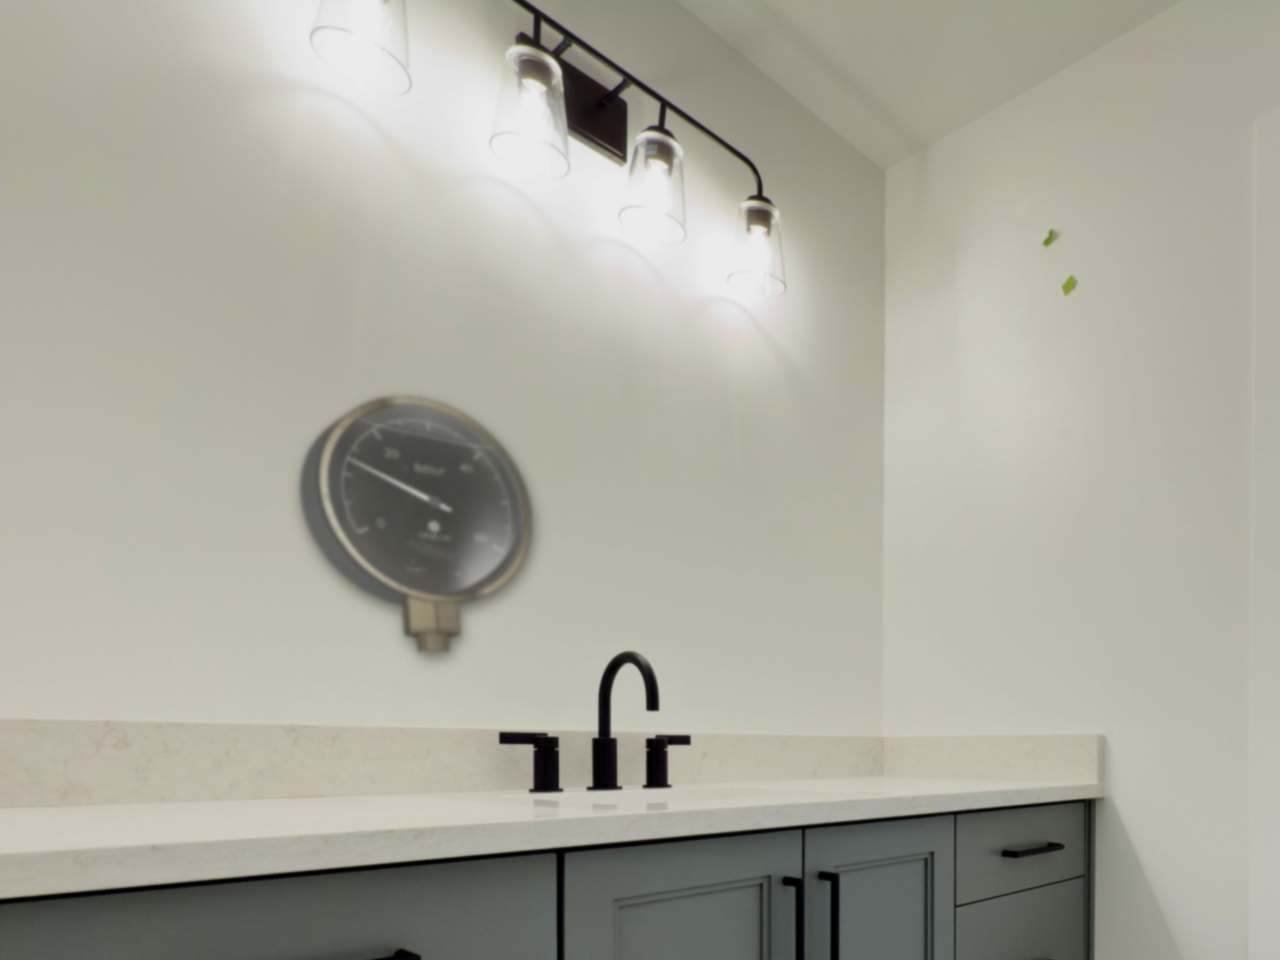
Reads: 12.5 psi
